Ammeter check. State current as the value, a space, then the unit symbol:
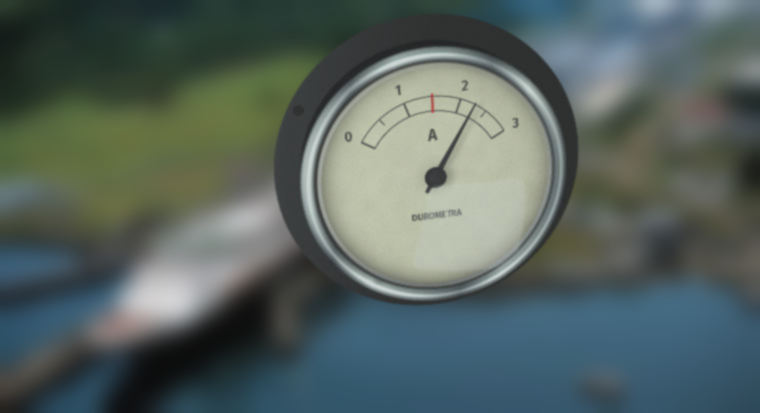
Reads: 2.25 A
